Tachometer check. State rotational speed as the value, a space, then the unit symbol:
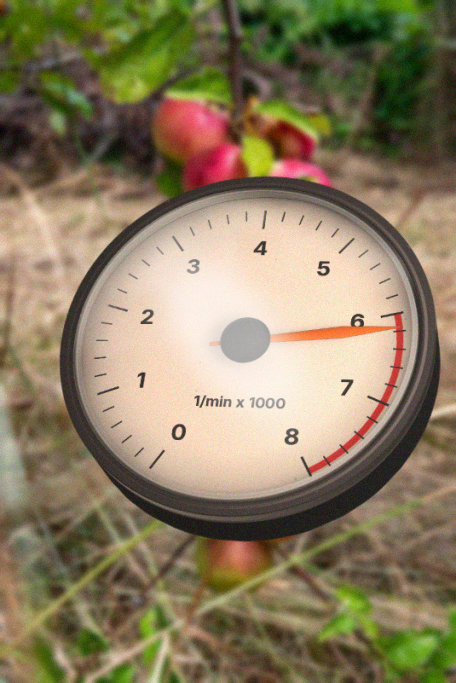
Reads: 6200 rpm
